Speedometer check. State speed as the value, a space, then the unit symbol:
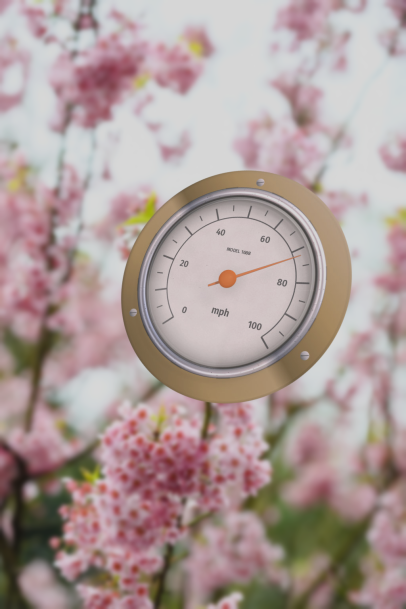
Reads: 72.5 mph
